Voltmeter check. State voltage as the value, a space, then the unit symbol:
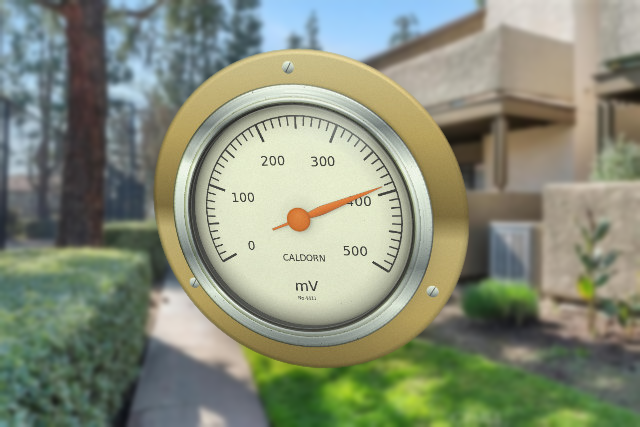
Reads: 390 mV
